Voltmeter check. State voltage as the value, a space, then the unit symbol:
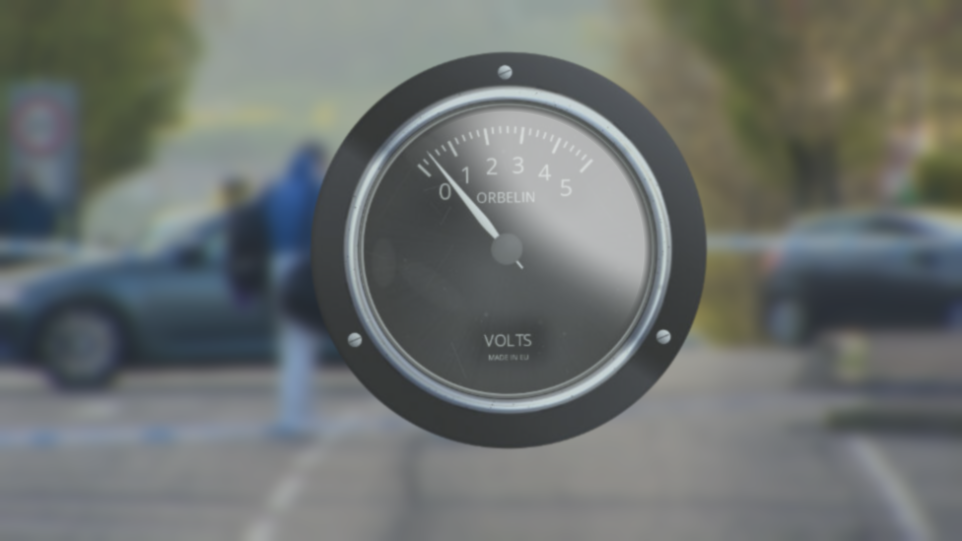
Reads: 0.4 V
